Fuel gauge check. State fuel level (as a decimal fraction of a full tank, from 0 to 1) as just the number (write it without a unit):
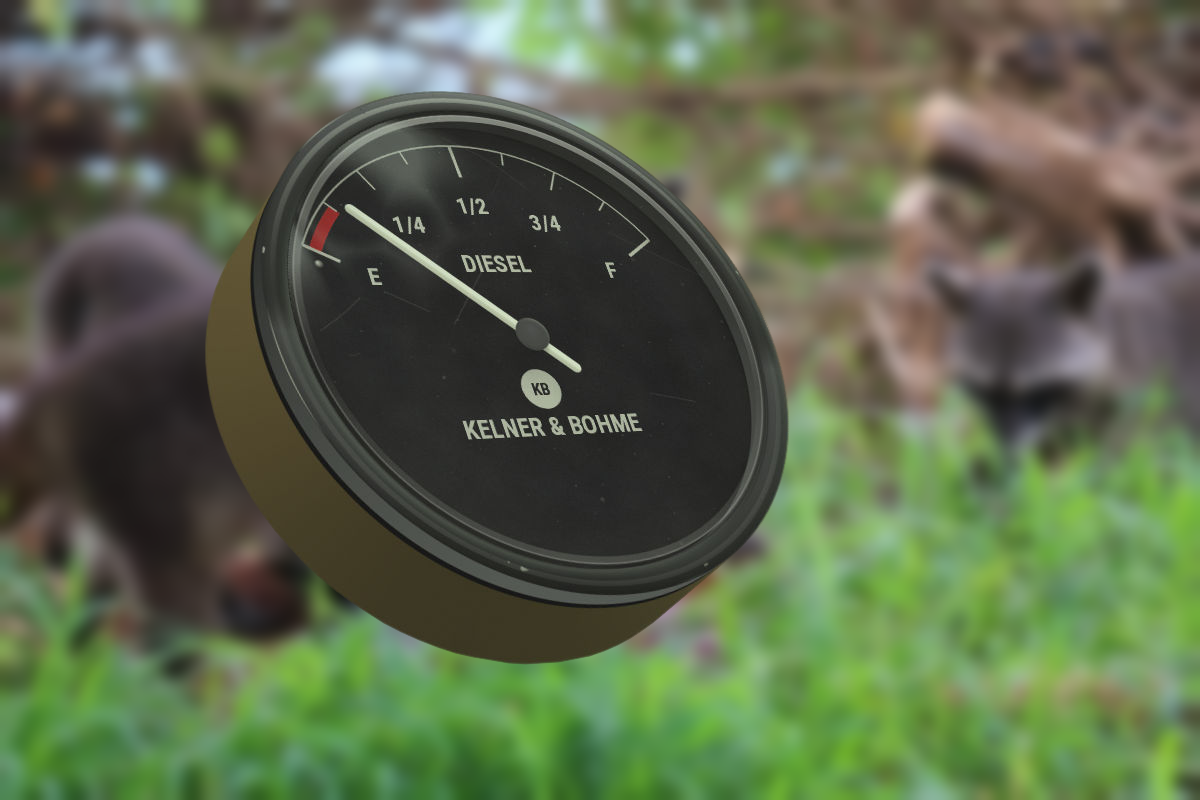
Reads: 0.125
